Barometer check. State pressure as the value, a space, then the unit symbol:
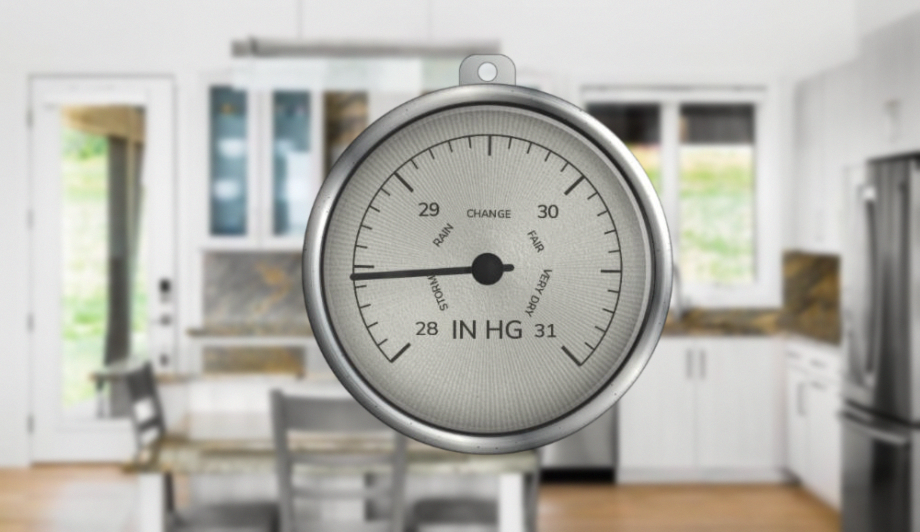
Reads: 28.45 inHg
